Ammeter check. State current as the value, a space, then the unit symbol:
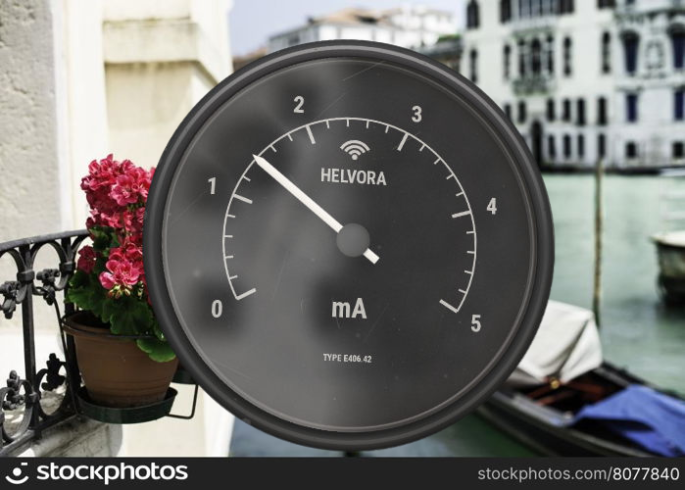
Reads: 1.4 mA
